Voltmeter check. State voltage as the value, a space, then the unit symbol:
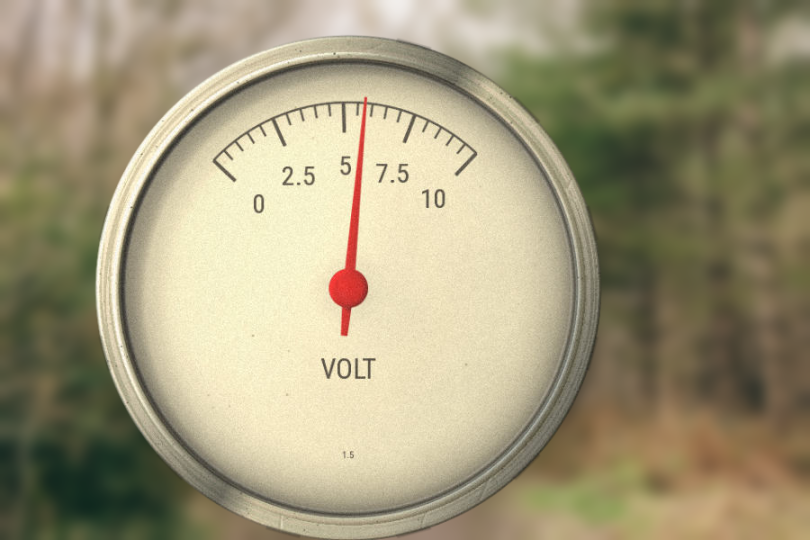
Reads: 5.75 V
